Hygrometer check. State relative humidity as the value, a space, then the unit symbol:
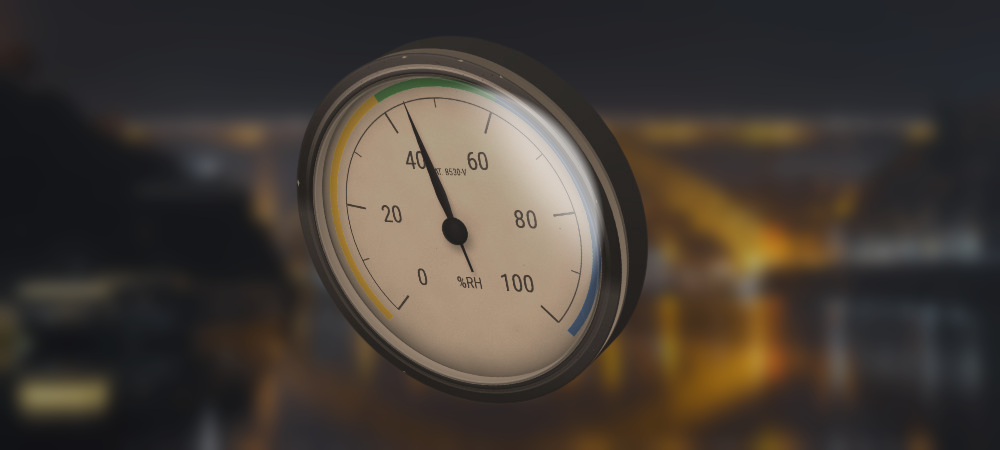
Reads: 45 %
